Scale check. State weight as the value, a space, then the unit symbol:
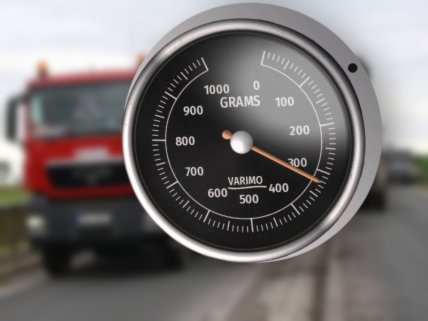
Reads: 320 g
